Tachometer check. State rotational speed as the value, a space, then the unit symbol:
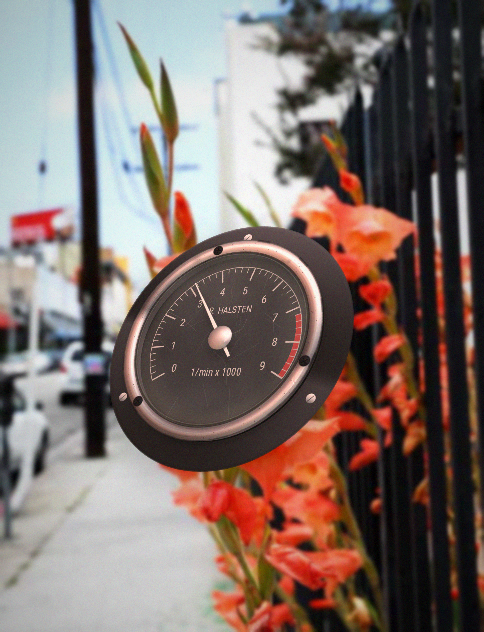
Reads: 3200 rpm
